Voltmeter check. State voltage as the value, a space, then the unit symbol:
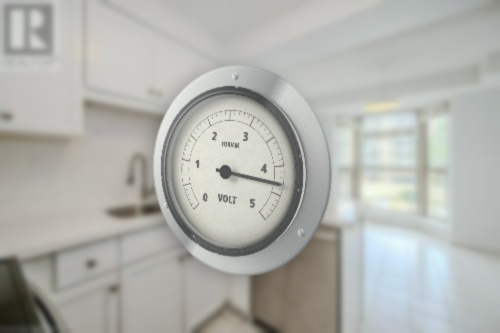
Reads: 4.3 V
